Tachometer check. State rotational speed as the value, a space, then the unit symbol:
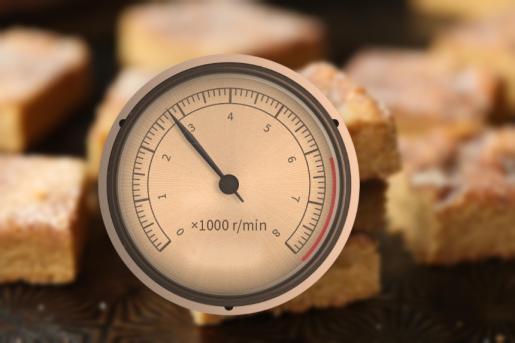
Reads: 2800 rpm
